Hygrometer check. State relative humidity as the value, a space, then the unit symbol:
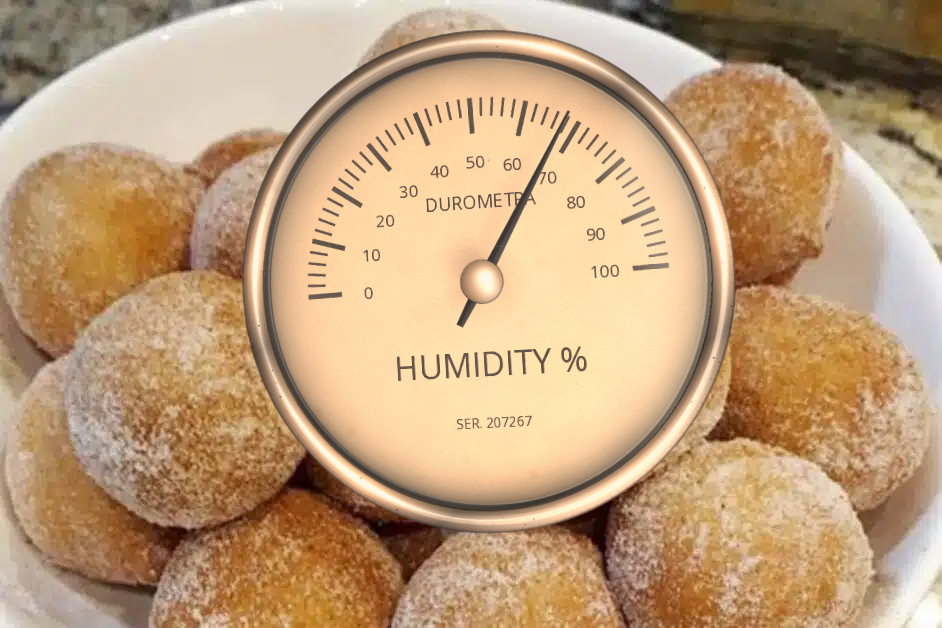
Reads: 68 %
